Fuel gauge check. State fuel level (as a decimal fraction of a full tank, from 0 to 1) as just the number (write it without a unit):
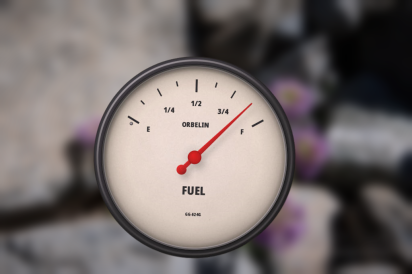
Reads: 0.875
